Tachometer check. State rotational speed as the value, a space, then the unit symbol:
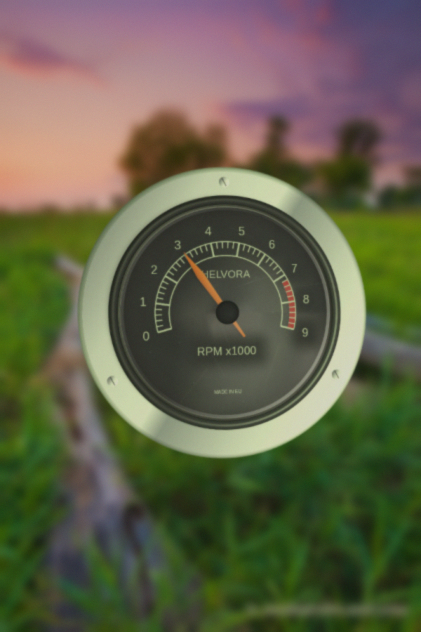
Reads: 3000 rpm
